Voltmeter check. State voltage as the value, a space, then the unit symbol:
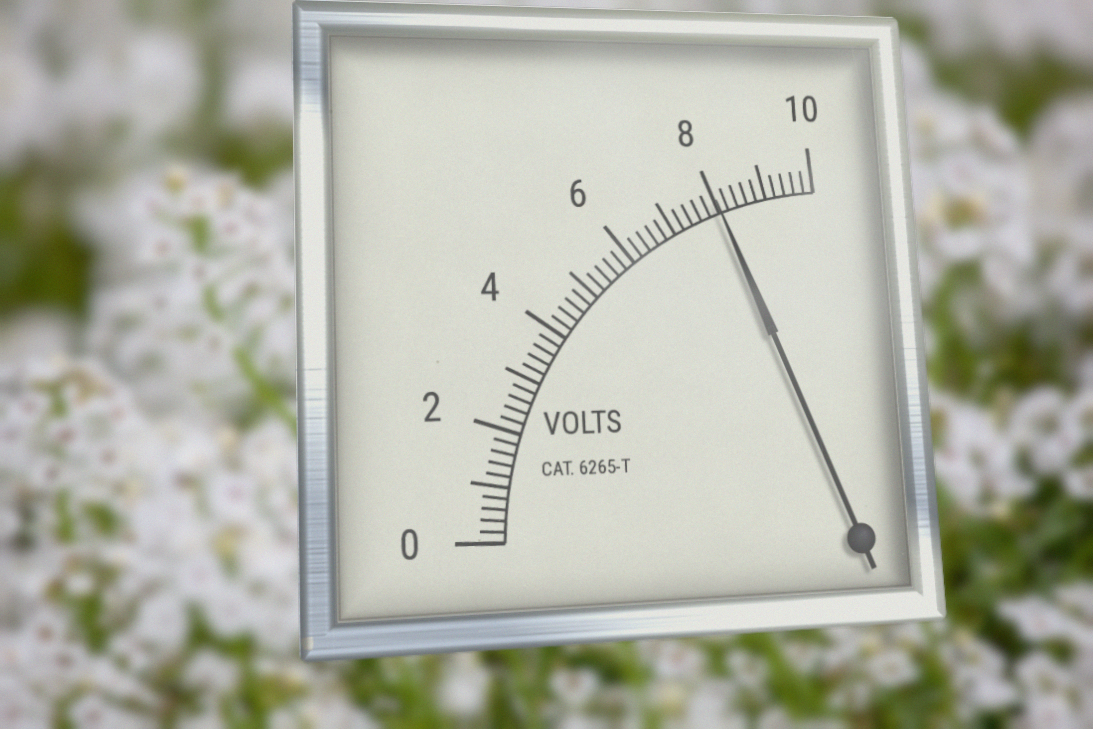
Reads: 8 V
